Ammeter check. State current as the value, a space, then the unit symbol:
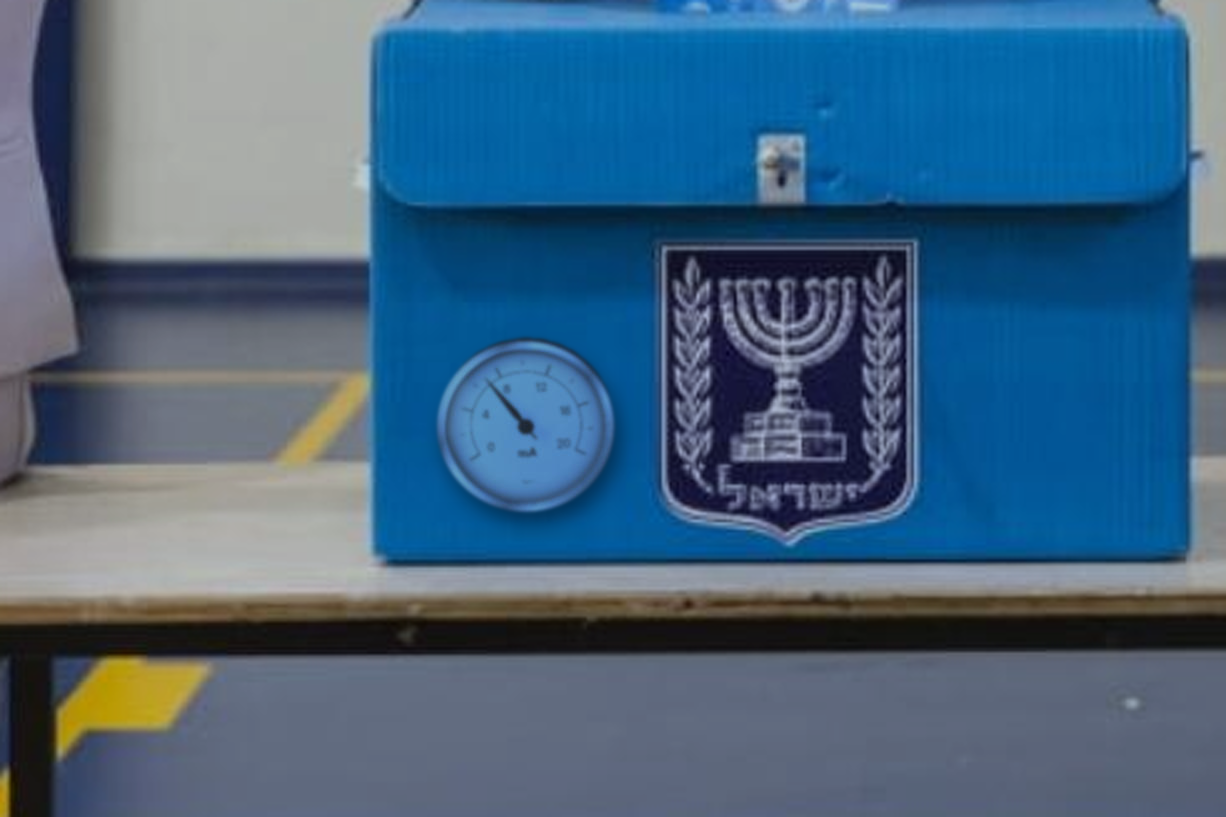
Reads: 7 mA
